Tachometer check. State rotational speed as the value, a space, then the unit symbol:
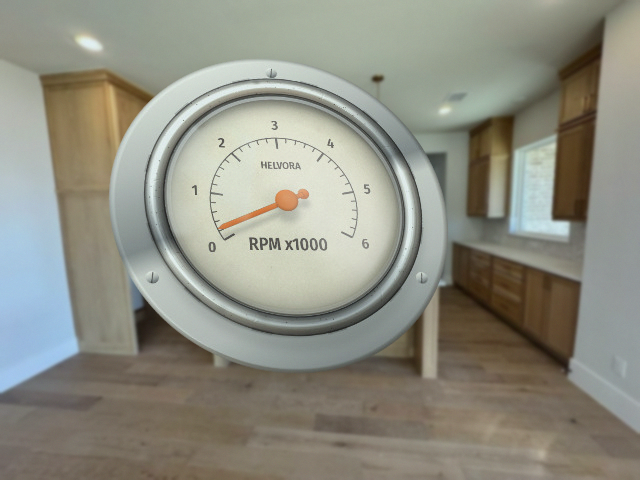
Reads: 200 rpm
